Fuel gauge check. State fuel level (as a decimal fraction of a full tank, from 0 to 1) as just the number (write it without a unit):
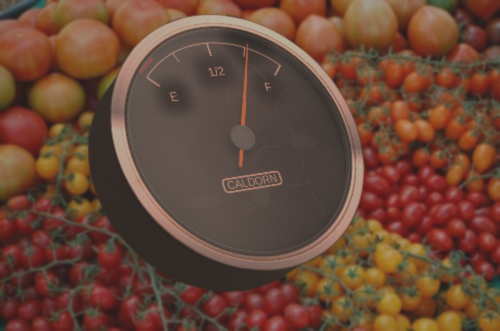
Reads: 0.75
